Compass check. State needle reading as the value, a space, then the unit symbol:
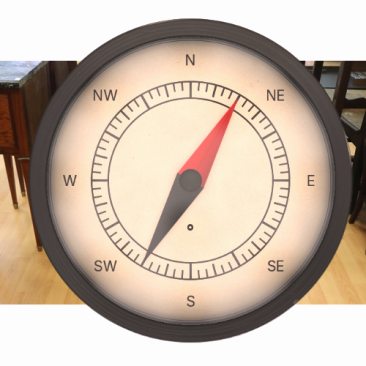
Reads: 30 °
